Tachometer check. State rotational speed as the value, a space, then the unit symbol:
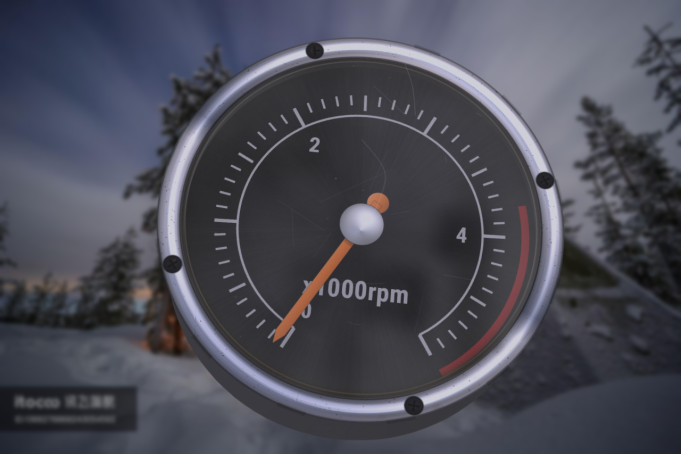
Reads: 50 rpm
